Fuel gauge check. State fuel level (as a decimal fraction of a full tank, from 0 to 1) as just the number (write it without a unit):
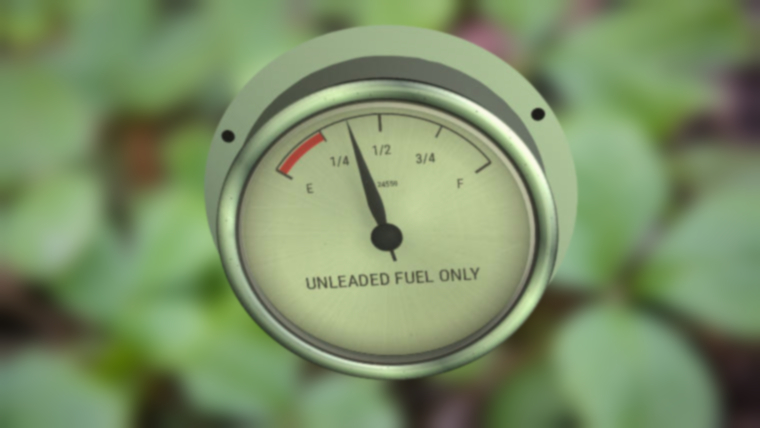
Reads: 0.375
